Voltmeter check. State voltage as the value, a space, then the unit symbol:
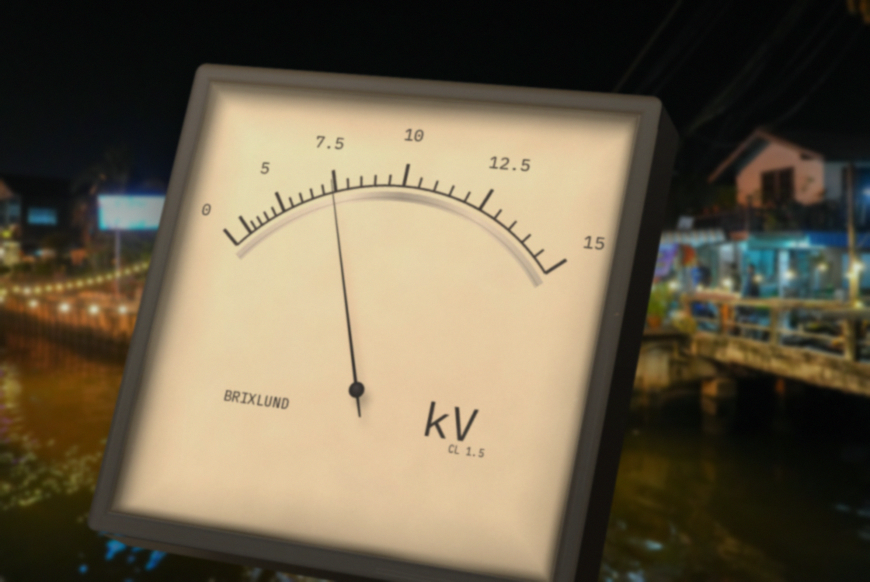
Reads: 7.5 kV
